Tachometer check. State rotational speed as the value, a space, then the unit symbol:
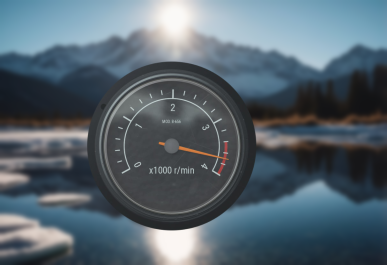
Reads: 3700 rpm
